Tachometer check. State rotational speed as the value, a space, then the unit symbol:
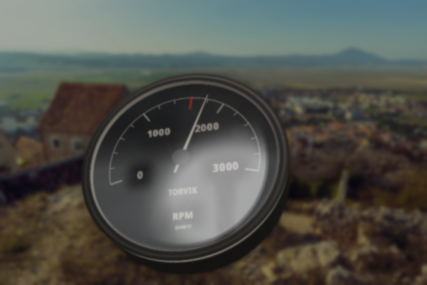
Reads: 1800 rpm
